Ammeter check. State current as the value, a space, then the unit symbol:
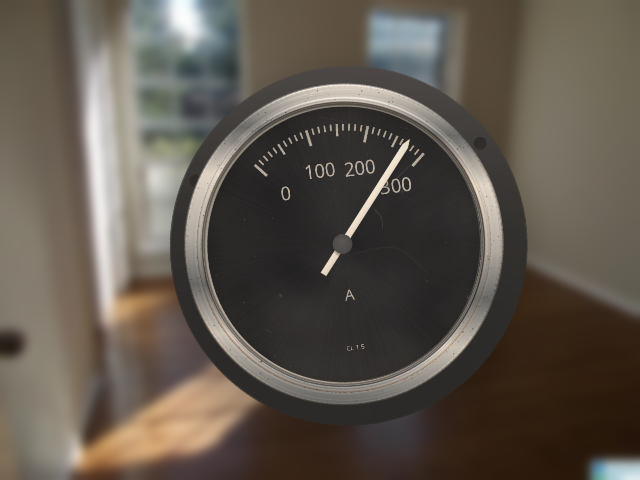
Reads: 270 A
